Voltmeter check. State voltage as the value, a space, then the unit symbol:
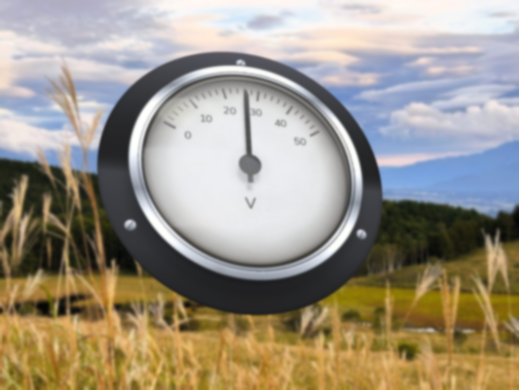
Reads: 26 V
